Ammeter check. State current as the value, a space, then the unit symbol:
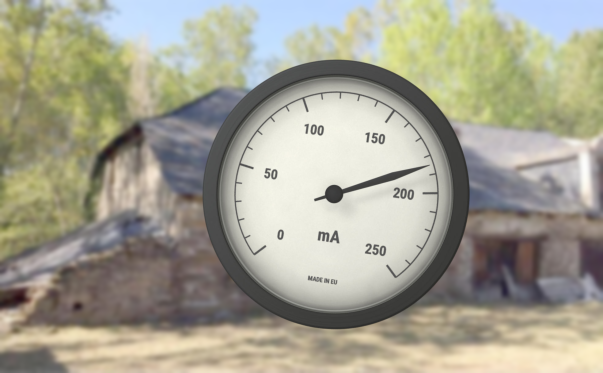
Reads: 185 mA
